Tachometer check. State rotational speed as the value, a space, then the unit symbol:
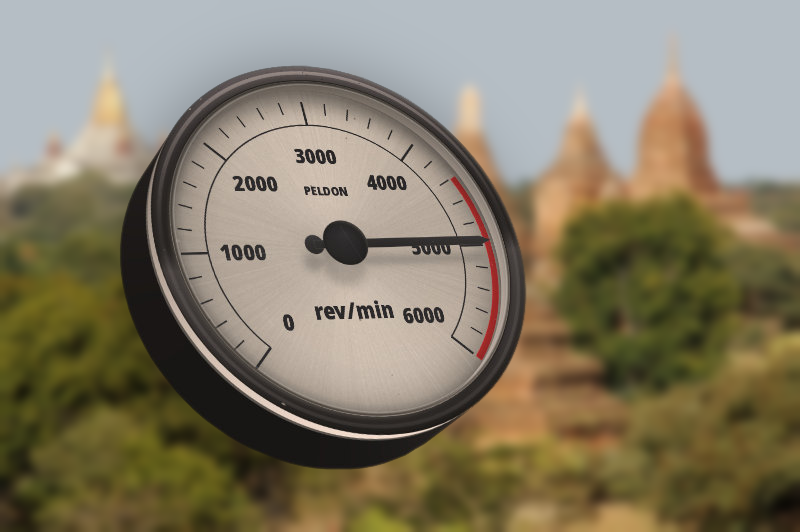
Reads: 5000 rpm
